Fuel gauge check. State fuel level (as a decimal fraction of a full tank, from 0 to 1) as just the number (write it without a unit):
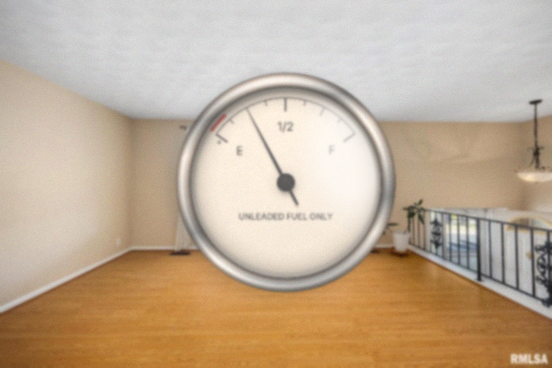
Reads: 0.25
